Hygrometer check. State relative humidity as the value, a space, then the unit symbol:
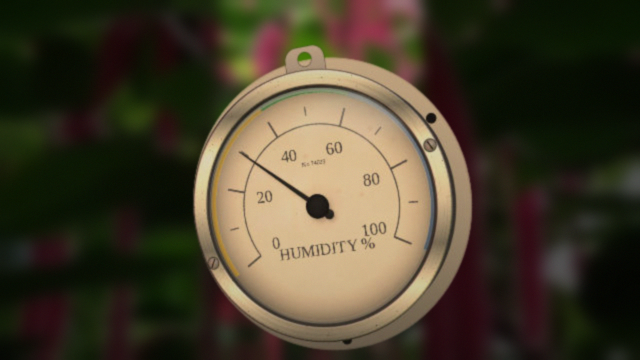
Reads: 30 %
